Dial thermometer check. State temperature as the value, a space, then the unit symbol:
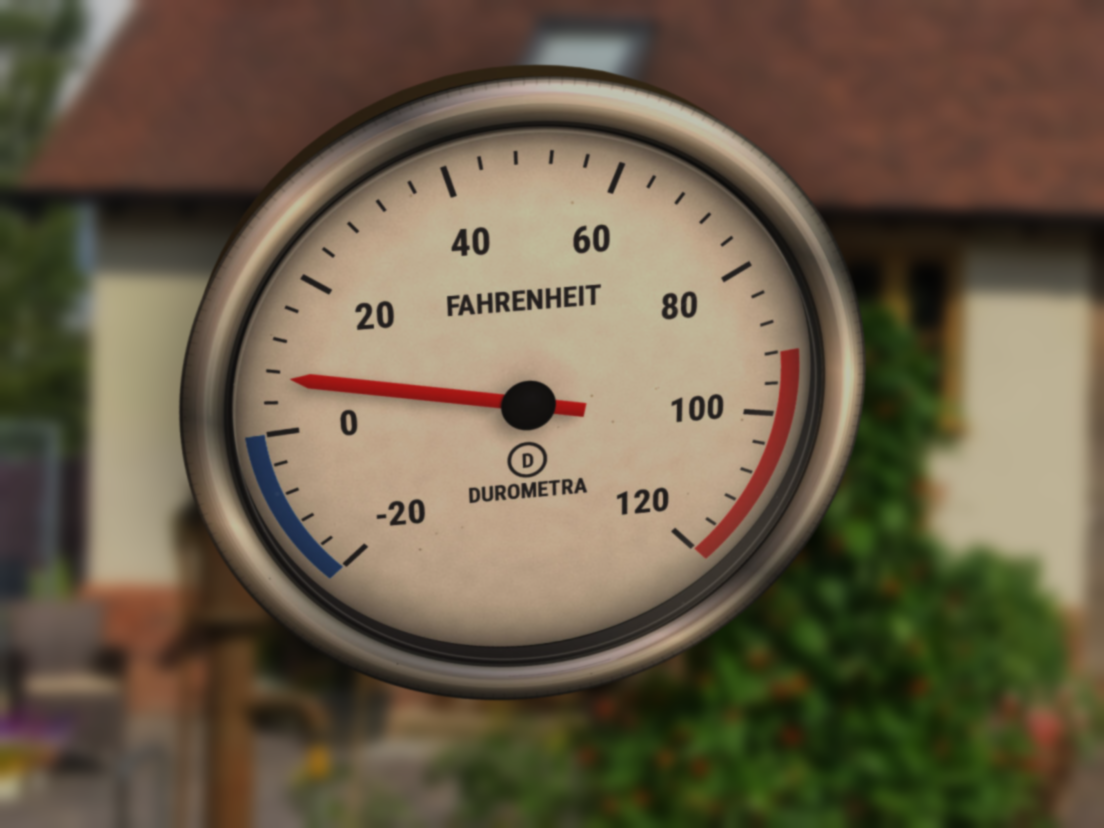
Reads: 8 °F
